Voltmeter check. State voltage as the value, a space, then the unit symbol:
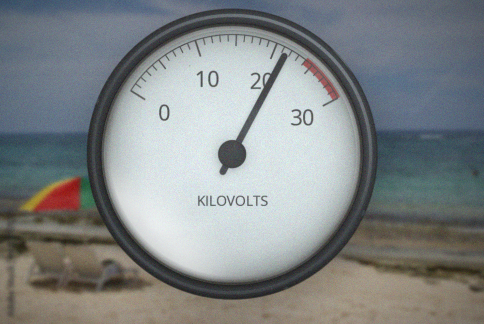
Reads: 21.5 kV
